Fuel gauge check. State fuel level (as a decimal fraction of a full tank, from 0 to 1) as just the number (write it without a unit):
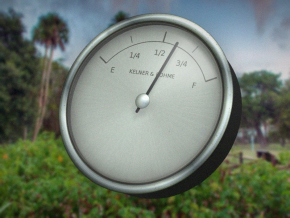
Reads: 0.625
